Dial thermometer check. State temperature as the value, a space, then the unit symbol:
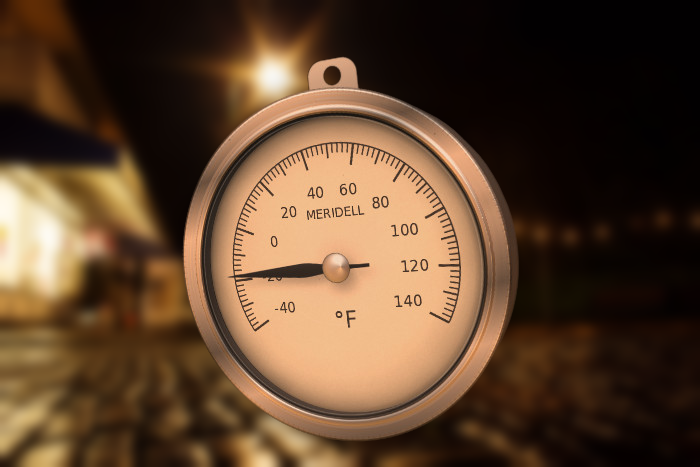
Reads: -18 °F
